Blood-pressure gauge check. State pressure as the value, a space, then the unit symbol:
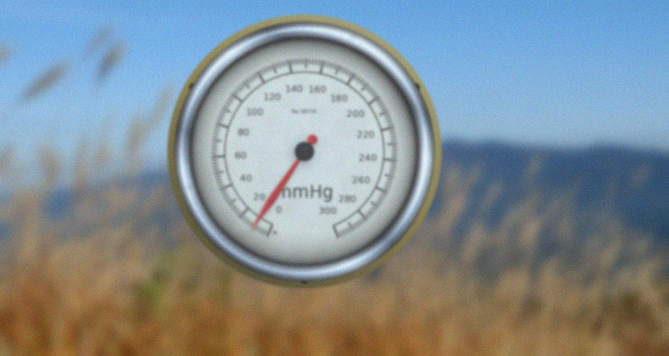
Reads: 10 mmHg
